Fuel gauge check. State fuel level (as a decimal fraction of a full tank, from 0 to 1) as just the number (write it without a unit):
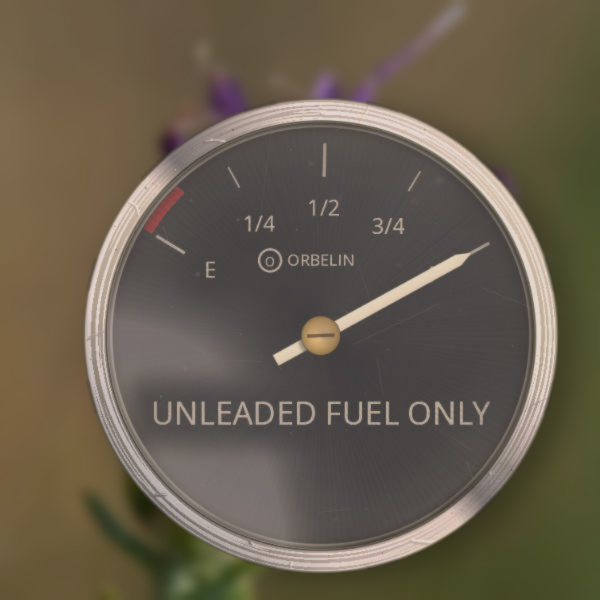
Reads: 1
